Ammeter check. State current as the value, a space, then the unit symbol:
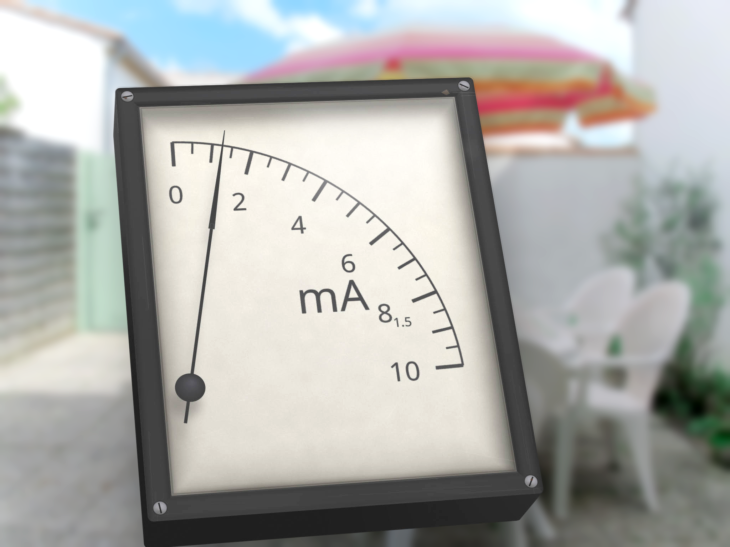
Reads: 1.25 mA
